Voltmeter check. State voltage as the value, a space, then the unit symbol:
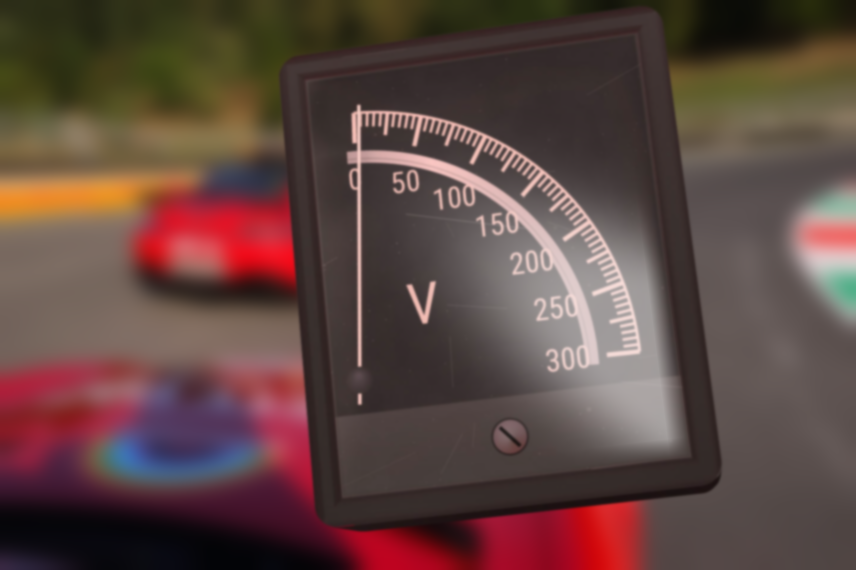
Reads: 5 V
